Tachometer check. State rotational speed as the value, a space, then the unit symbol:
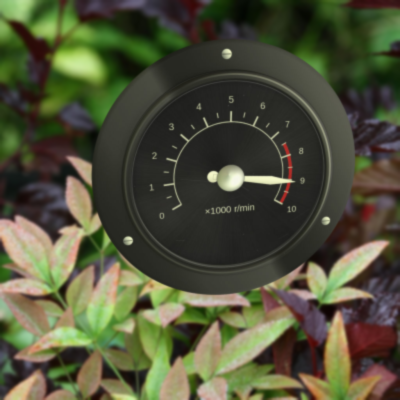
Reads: 9000 rpm
